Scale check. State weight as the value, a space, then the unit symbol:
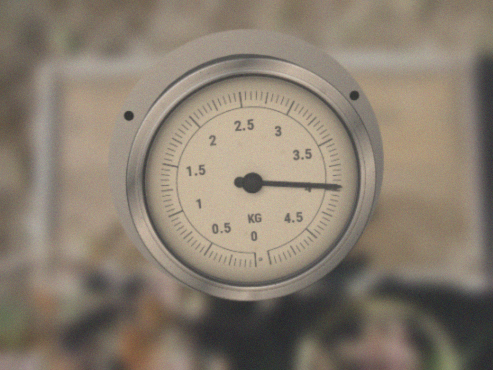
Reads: 3.95 kg
